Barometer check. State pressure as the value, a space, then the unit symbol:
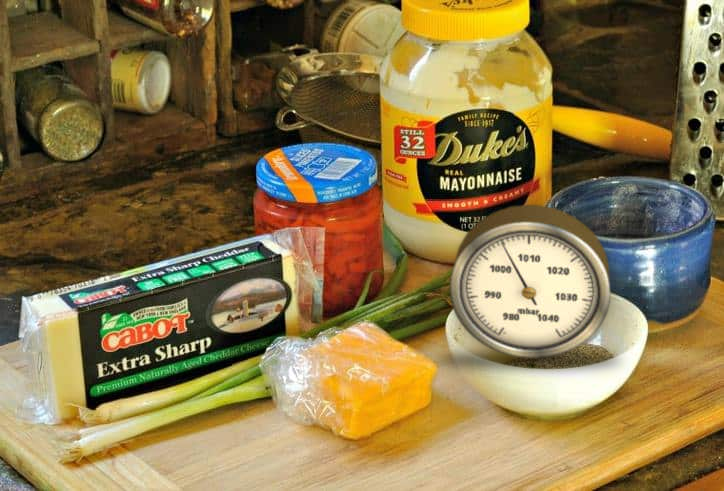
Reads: 1005 mbar
